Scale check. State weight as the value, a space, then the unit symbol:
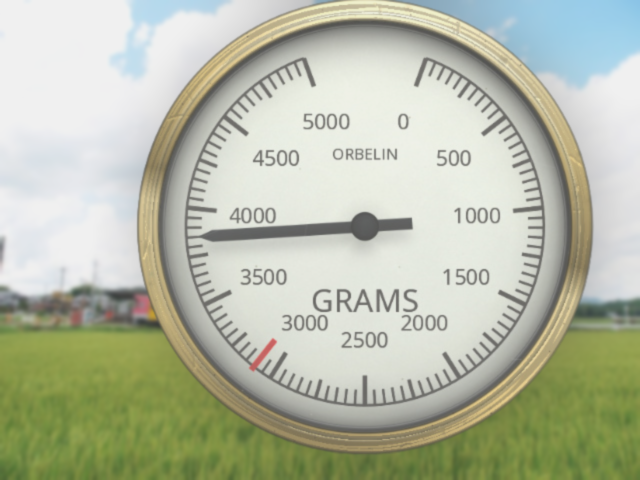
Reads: 3850 g
